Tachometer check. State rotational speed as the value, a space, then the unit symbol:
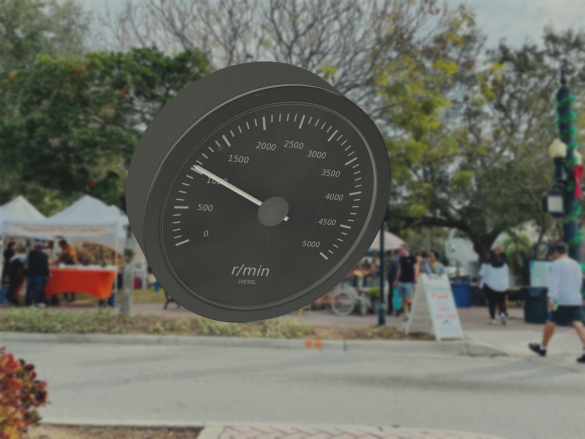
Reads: 1050 rpm
